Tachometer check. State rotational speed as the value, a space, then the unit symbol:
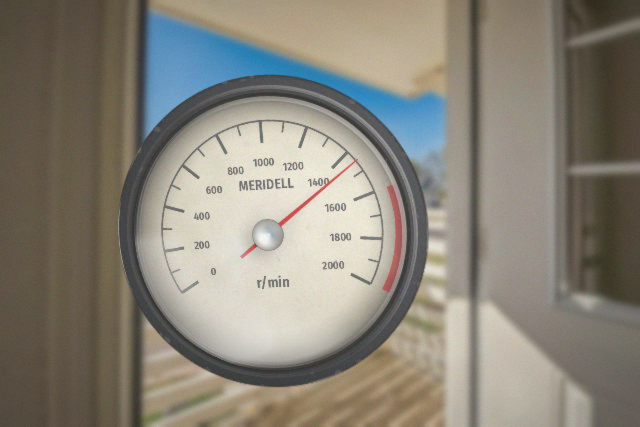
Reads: 1450 rpm
